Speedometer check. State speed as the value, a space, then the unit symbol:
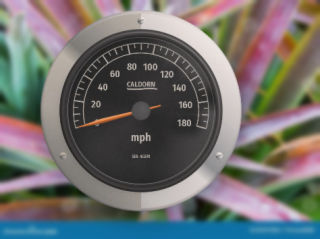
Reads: 0 mph
